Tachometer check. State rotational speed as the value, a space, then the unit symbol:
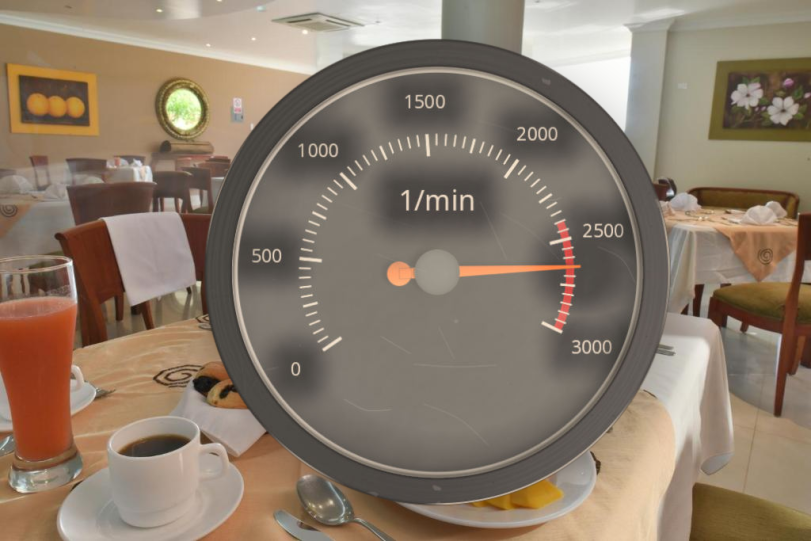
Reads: 2650 rpm
